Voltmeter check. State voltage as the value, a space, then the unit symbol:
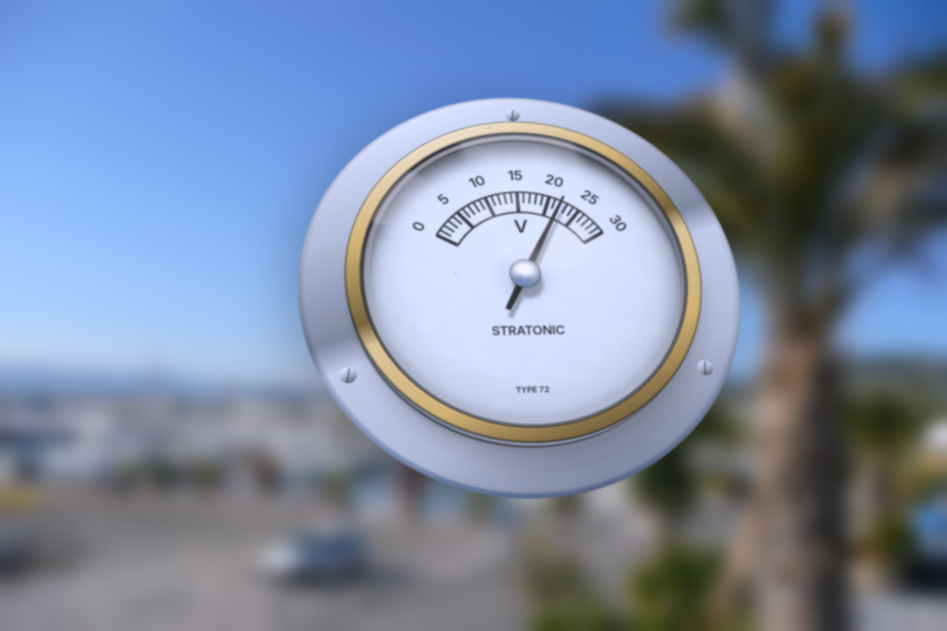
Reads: 22 V
